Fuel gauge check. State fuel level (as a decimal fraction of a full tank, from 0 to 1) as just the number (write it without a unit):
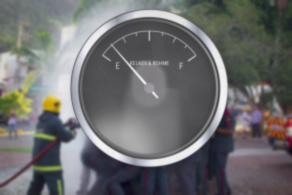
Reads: 0.125
